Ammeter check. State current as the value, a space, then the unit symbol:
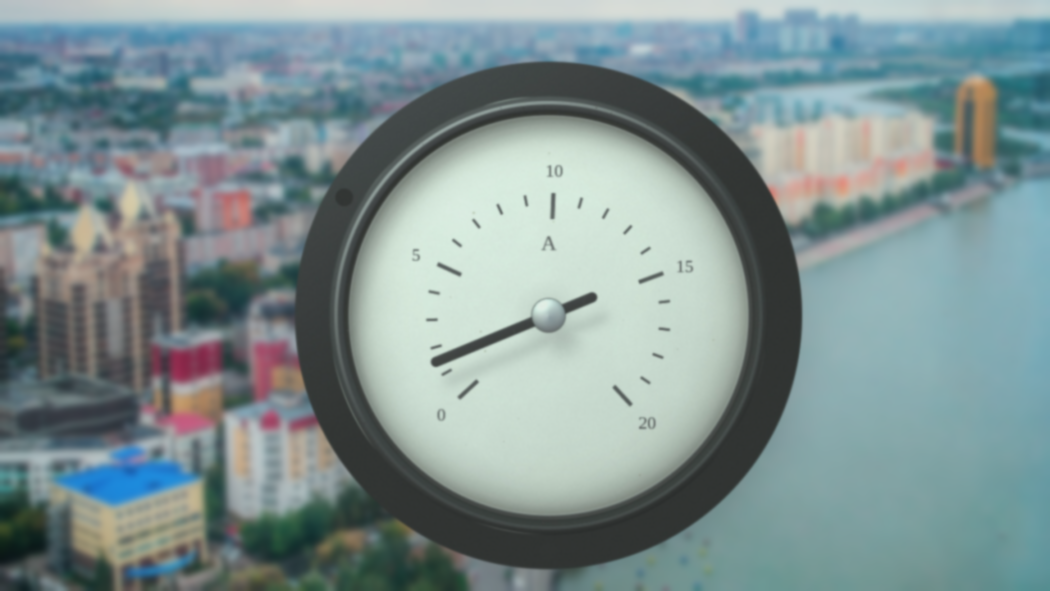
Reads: 1.5 A
